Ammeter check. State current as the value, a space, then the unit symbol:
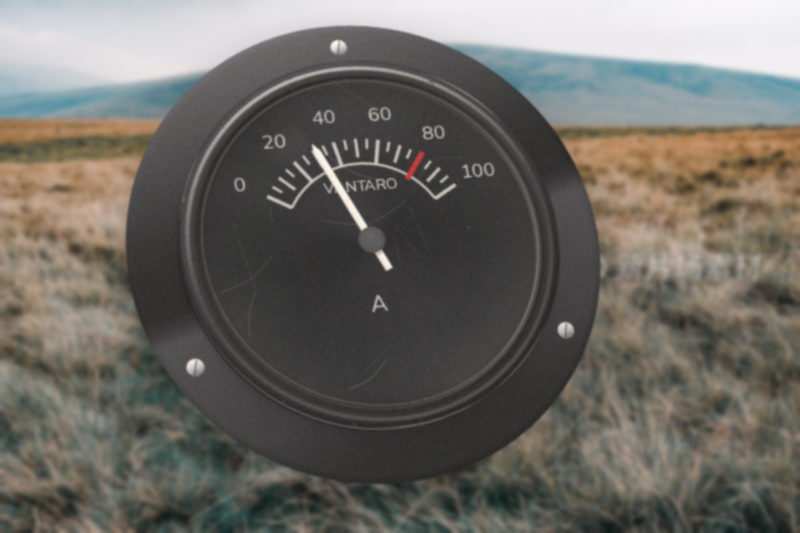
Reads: 30 A
